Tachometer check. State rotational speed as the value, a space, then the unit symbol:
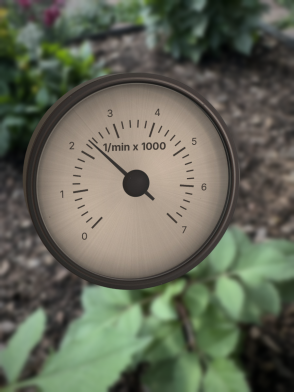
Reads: 2300 rpm
